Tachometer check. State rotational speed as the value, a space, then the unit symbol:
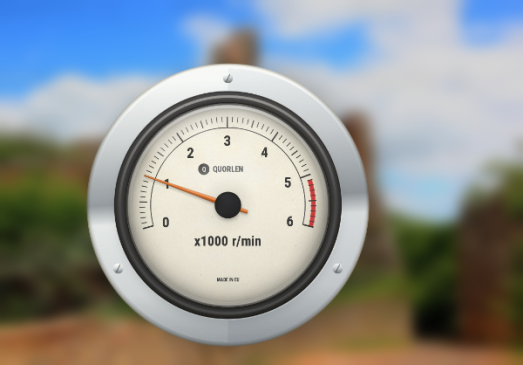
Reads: 1000 rpm
